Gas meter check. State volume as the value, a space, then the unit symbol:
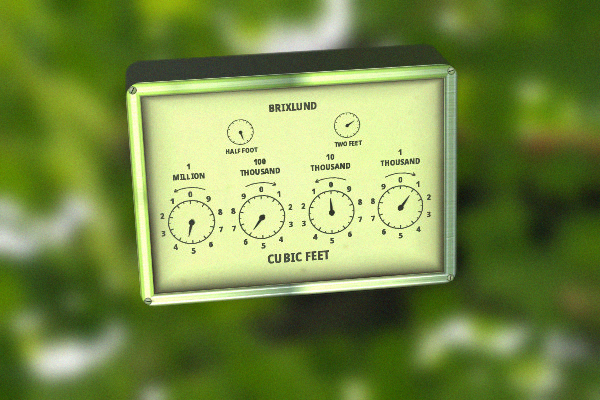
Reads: 460100 ft³
